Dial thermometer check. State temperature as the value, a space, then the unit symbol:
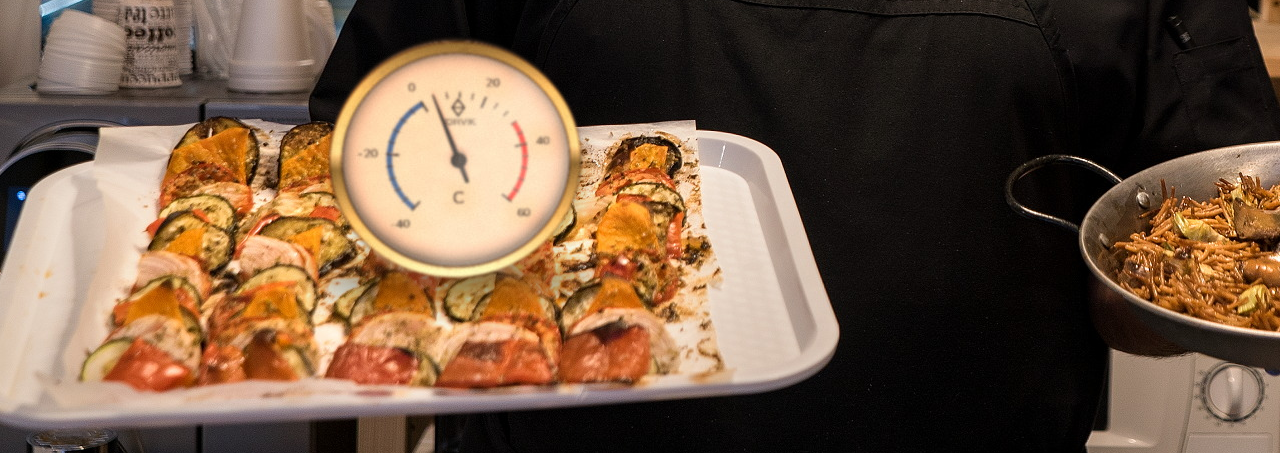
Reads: 4 °C
